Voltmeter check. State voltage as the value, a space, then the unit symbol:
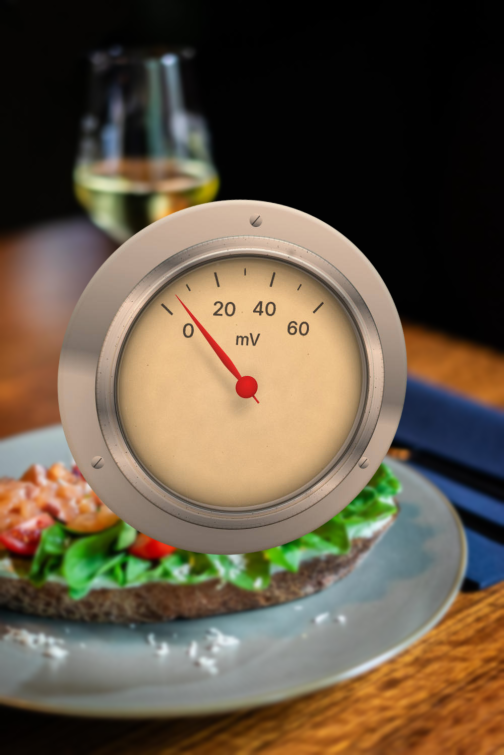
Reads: 5 mV
